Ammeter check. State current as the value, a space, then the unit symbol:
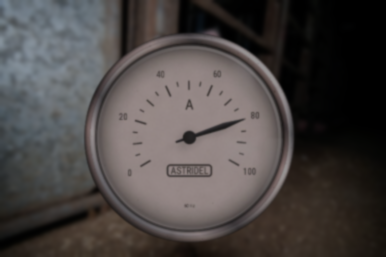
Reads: 80 A
